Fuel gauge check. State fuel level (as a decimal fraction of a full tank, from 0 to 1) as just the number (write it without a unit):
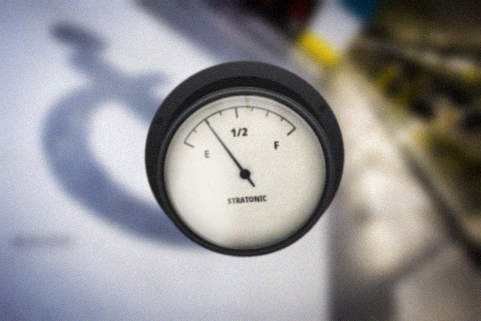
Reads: 0.25
